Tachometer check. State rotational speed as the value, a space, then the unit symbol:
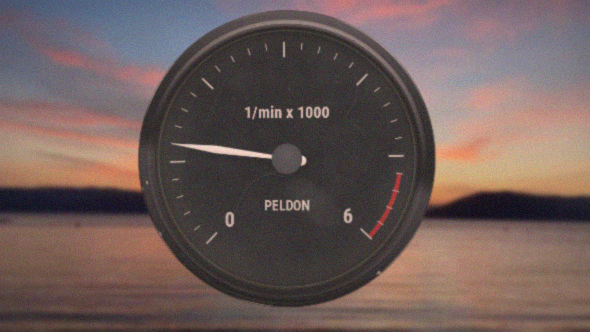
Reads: 1200 rpm
